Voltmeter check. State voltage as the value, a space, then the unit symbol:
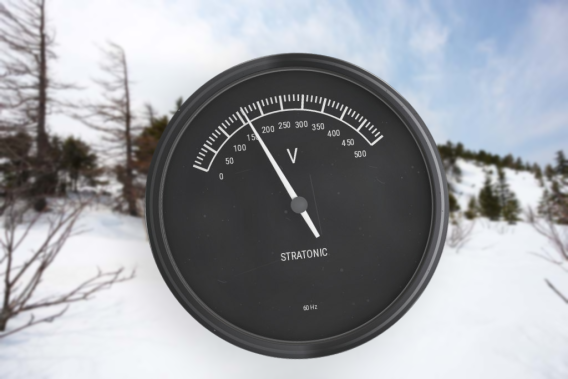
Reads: 160 V
